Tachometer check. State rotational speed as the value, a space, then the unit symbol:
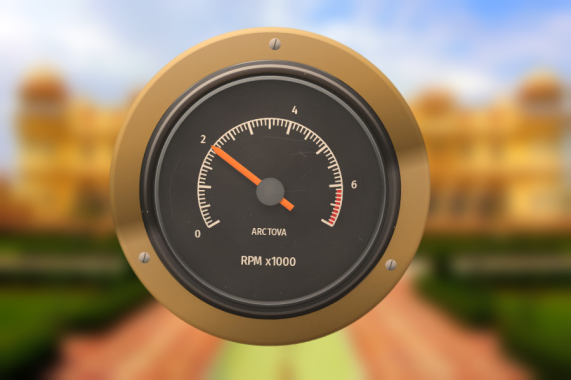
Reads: 2000 rpm
